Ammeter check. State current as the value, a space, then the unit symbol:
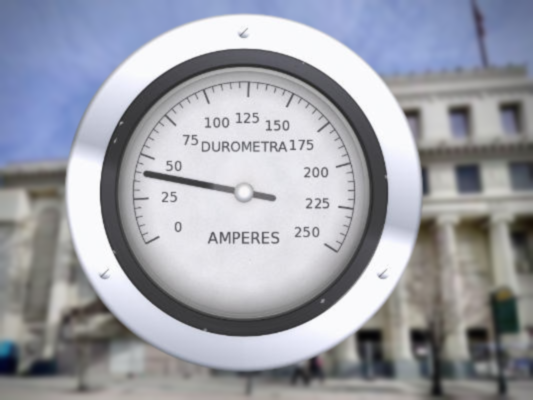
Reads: 40 A
